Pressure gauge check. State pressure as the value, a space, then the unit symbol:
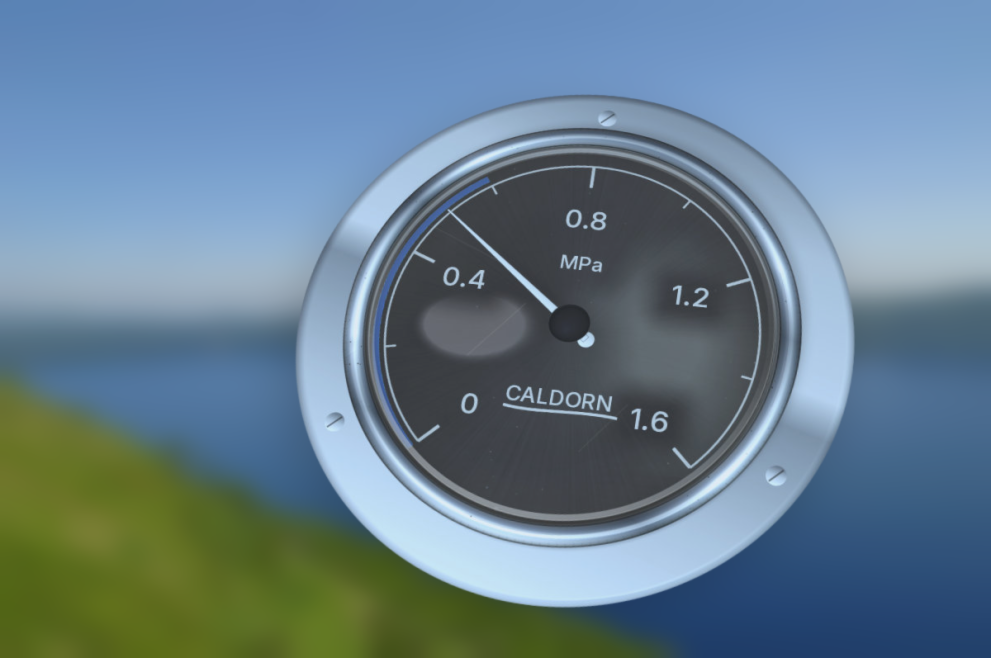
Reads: 0.5 MPa
